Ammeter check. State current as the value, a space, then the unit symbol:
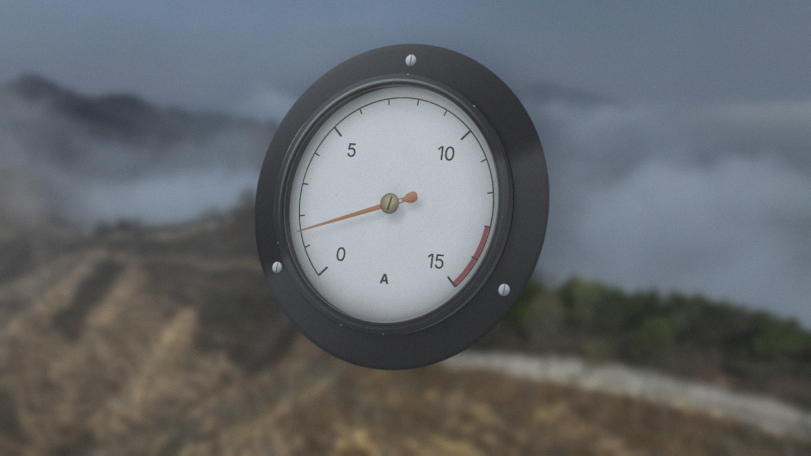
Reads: 1.5 A
